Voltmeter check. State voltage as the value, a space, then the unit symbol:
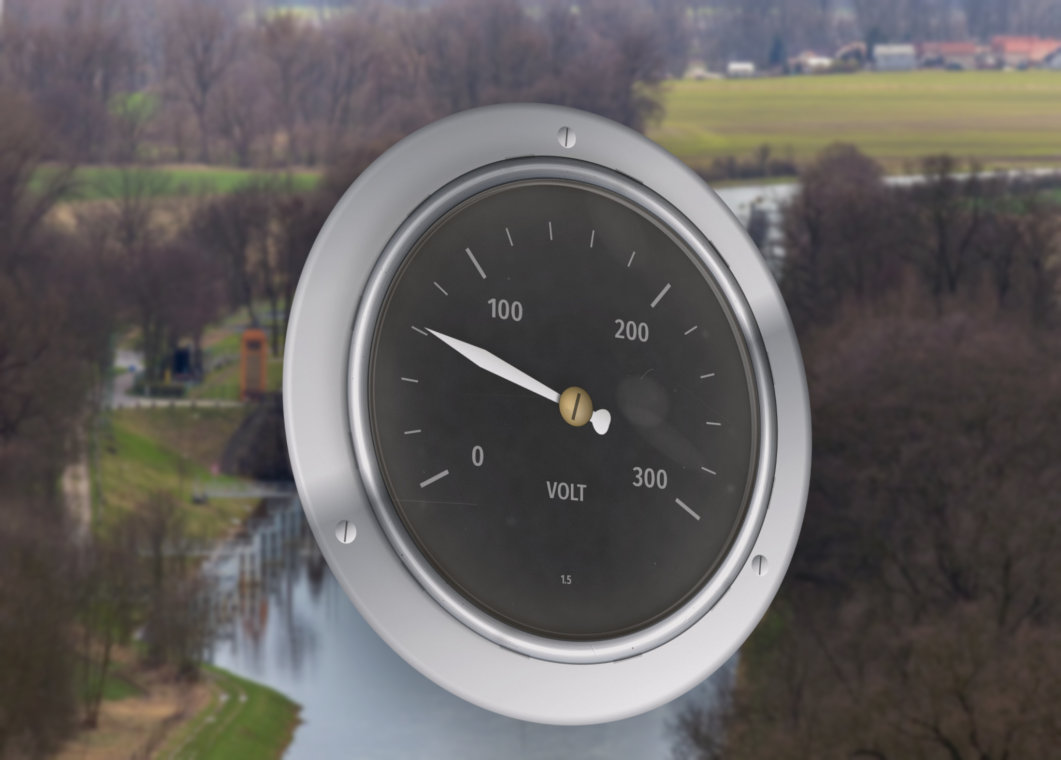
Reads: 60 V
